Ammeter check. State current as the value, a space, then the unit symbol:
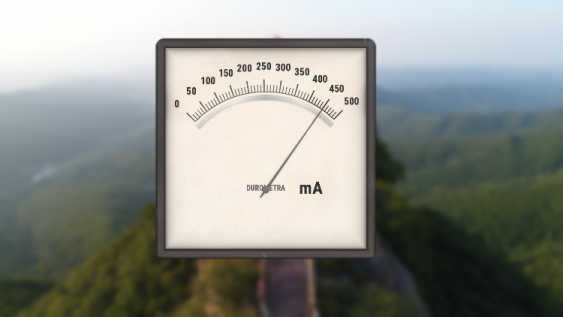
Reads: 450 mA
